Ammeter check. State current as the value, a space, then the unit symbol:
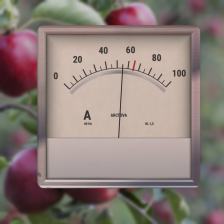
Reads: 55 A
